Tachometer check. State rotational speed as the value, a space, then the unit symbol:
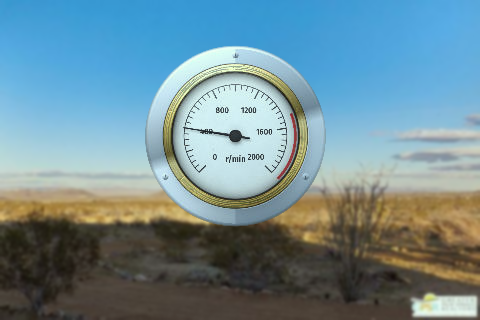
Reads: 400 rpm
